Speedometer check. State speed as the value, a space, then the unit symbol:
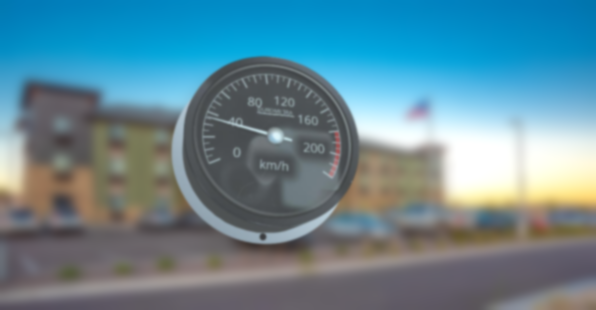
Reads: 35 km/h
